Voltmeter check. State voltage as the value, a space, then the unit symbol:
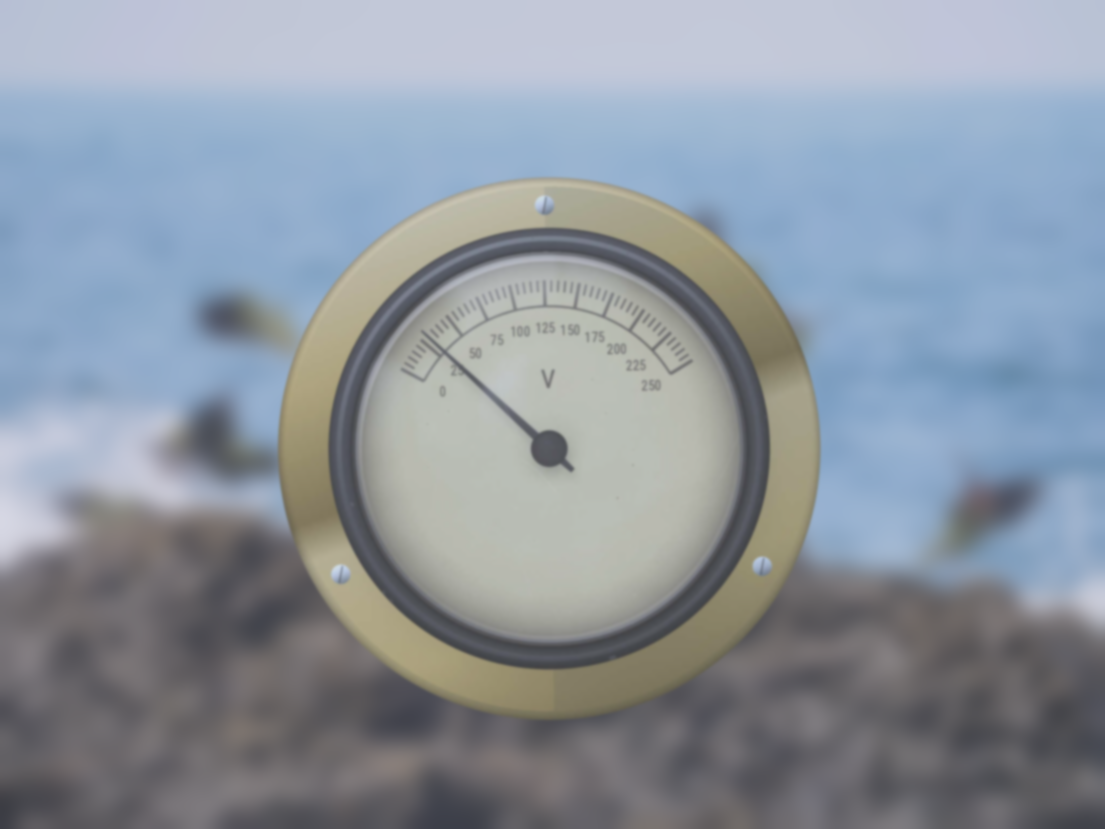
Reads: 30 V
